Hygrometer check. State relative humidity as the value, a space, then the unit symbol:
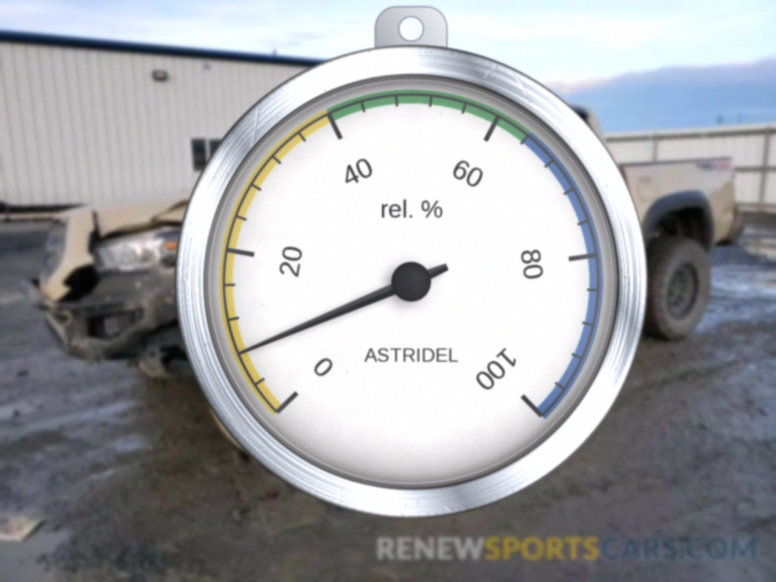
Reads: 8 %
